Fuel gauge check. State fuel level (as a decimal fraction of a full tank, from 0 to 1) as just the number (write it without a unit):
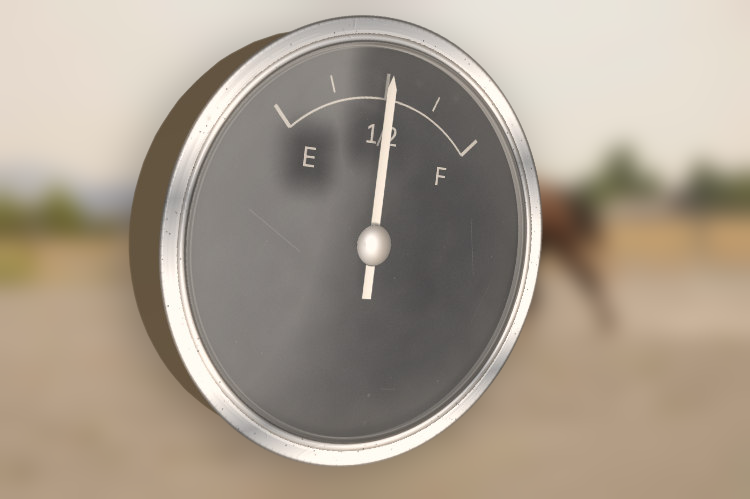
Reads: 0.5
